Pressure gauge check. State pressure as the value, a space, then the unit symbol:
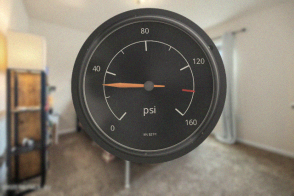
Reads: 30 psi
